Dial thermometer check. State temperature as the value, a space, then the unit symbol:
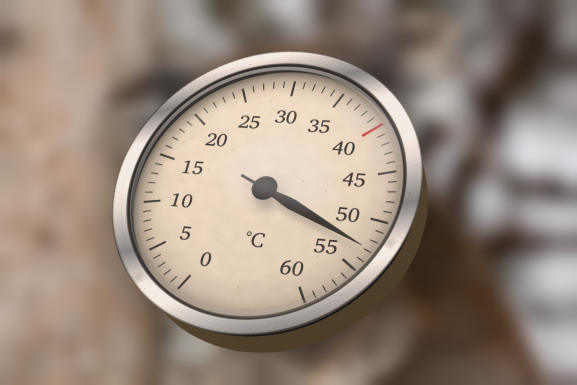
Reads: 53 °C
